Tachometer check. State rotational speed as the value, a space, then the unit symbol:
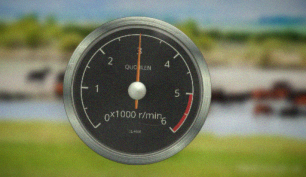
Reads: 3000 rpm
